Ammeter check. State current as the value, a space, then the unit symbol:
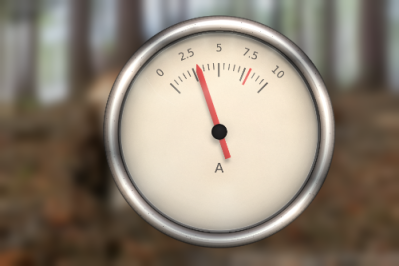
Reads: 3 A
